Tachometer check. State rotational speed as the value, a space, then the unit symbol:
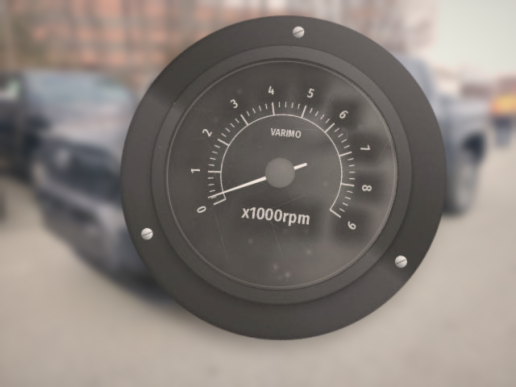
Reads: 200 rpm
